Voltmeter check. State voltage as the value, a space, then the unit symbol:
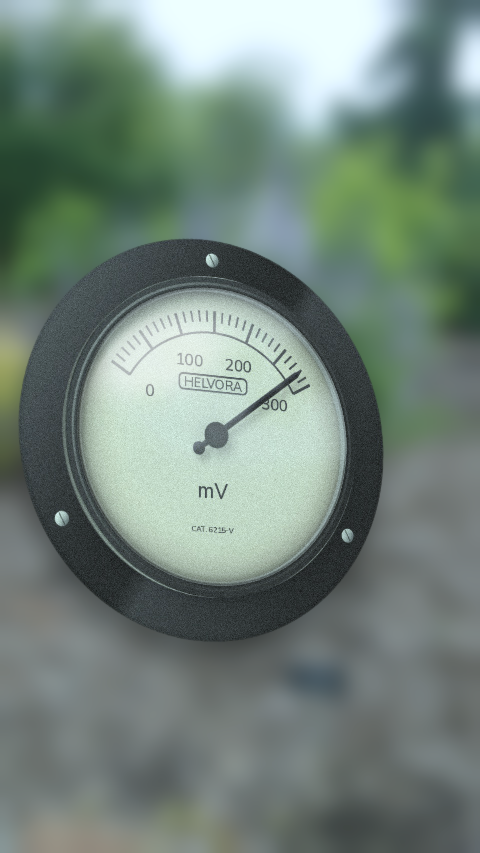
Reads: 280 mV
